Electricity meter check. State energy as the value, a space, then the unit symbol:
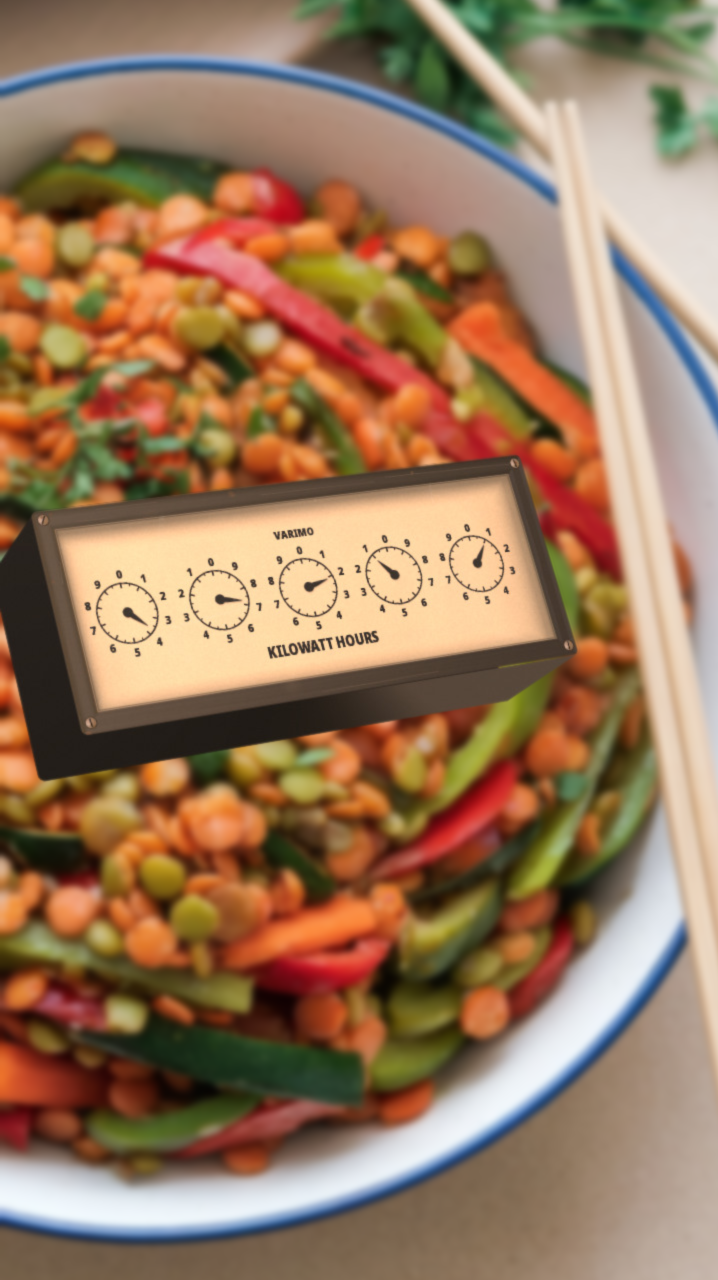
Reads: 37211 kWh
